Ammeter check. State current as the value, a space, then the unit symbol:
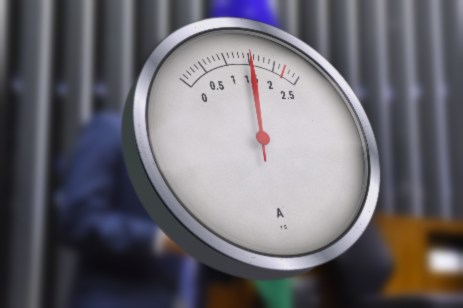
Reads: 1.5 A
